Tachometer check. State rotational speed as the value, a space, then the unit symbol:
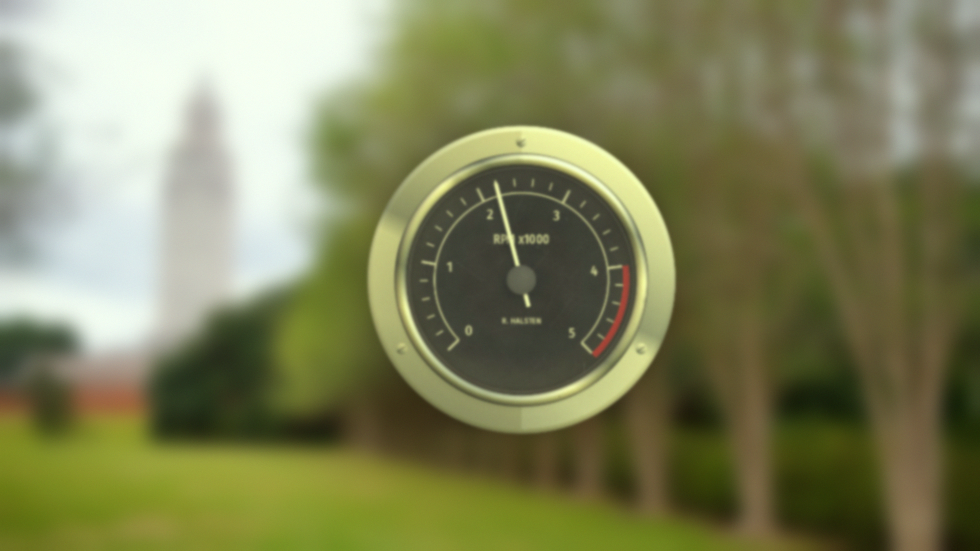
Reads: 2200 rpm
